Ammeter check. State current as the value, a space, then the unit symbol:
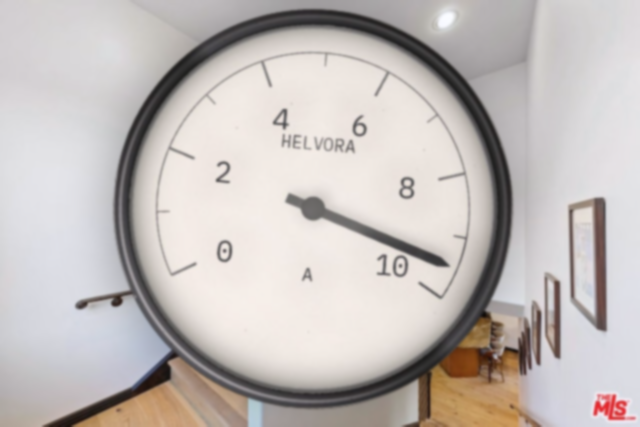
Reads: 9.5 A
